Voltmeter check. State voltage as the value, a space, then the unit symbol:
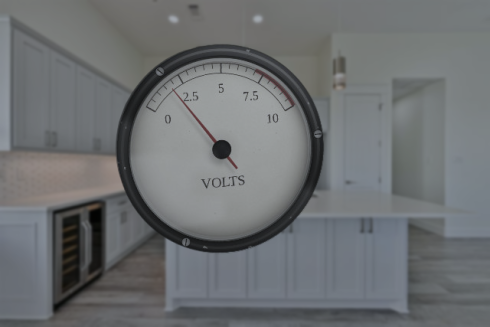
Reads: 1.75 V
